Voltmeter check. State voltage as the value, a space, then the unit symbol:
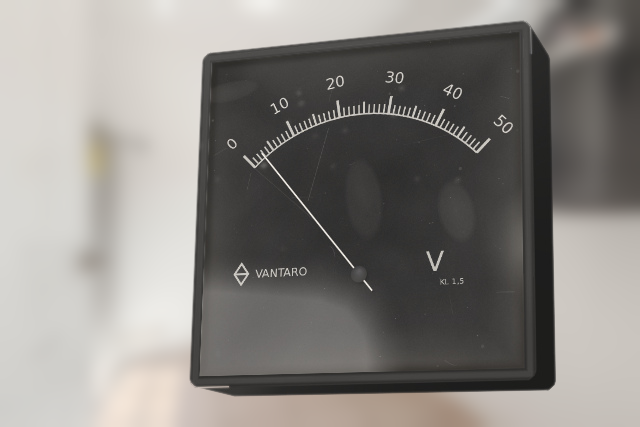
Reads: 3 V
